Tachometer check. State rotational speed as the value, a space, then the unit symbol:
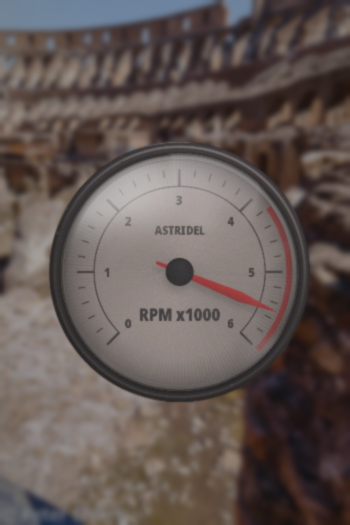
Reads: 5500 rpm
